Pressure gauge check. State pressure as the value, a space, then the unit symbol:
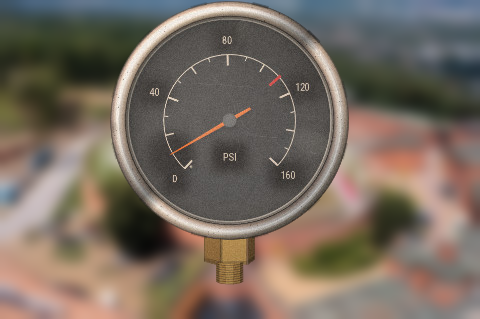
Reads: 10 psi
